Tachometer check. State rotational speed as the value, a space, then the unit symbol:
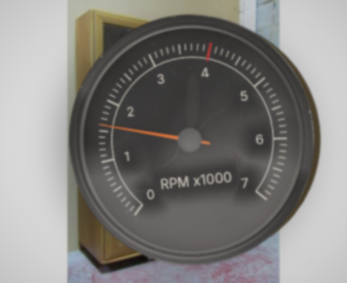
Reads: 1600 rpm
